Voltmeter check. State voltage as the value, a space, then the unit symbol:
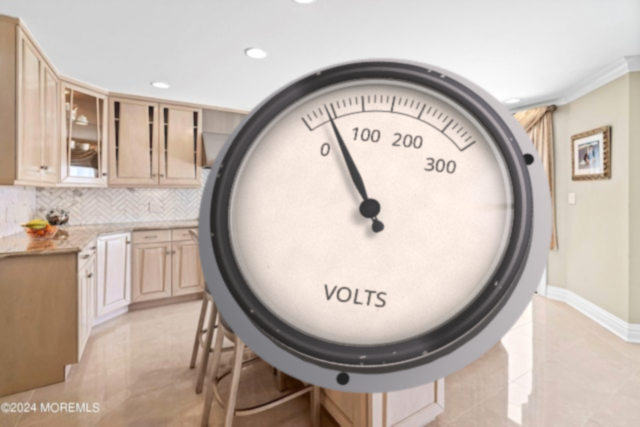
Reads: 40 V
